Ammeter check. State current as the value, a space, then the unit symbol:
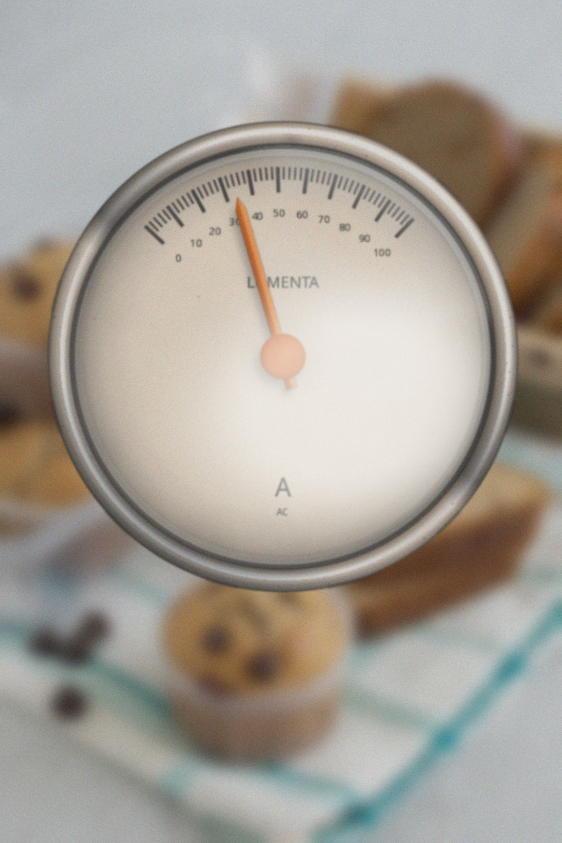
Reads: 34 A
